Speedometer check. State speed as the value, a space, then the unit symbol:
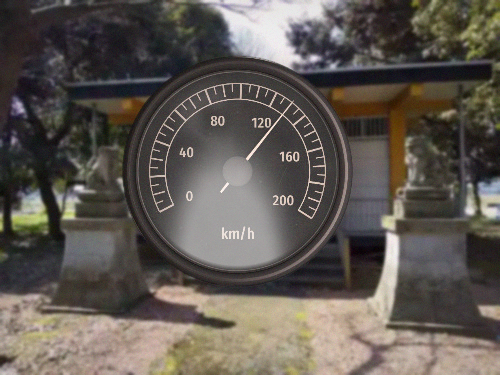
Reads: 130 km/h
